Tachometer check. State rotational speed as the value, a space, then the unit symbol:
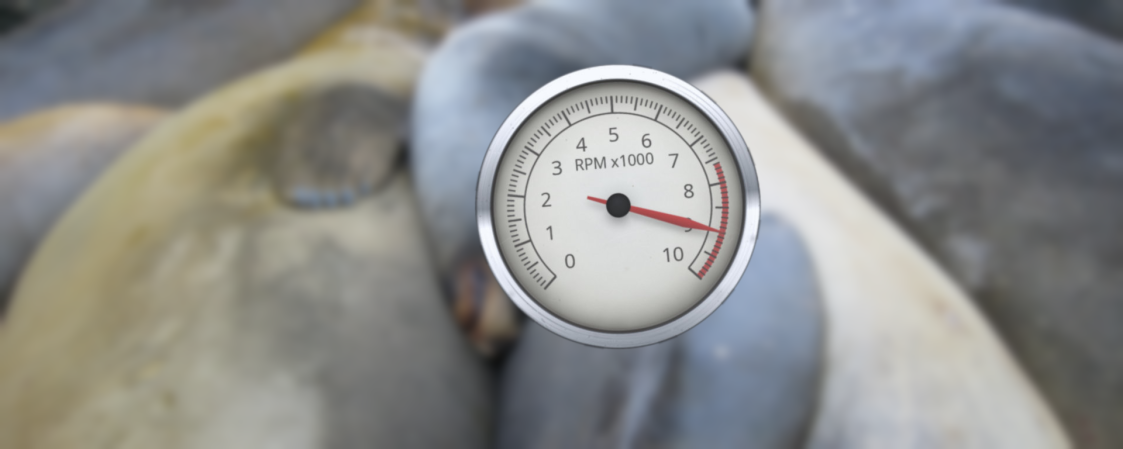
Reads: 9000 rpm
